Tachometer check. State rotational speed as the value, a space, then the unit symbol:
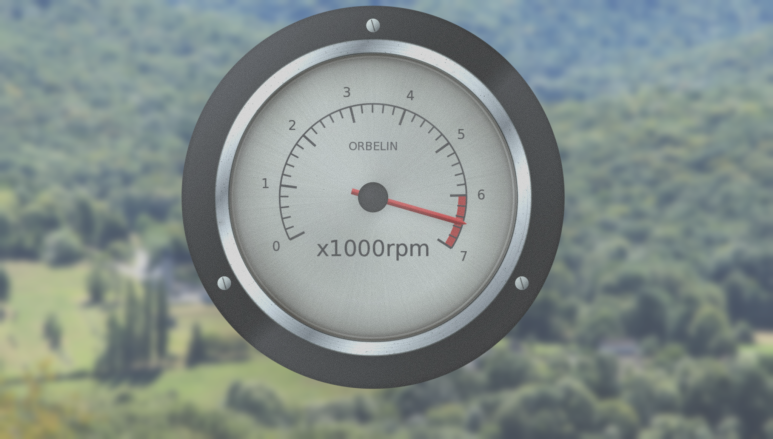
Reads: 6500 rpm
